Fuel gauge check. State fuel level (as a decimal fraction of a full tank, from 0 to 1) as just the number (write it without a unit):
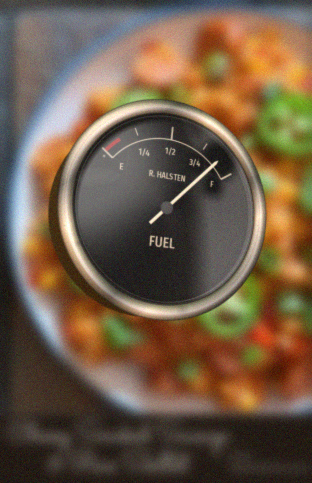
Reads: 0.875
